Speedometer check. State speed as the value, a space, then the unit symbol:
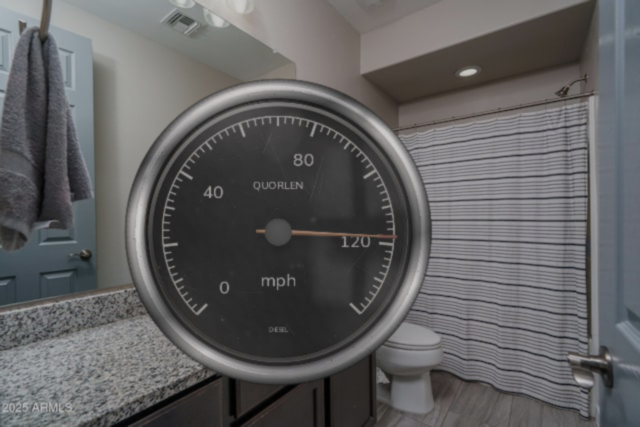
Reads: 118 mph
